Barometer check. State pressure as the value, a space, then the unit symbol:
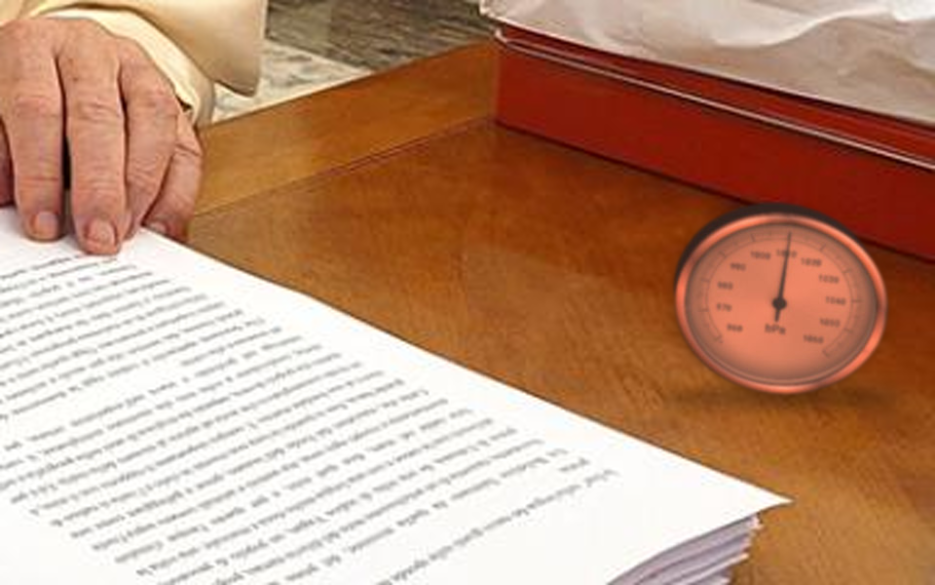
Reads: 1010 hPa
